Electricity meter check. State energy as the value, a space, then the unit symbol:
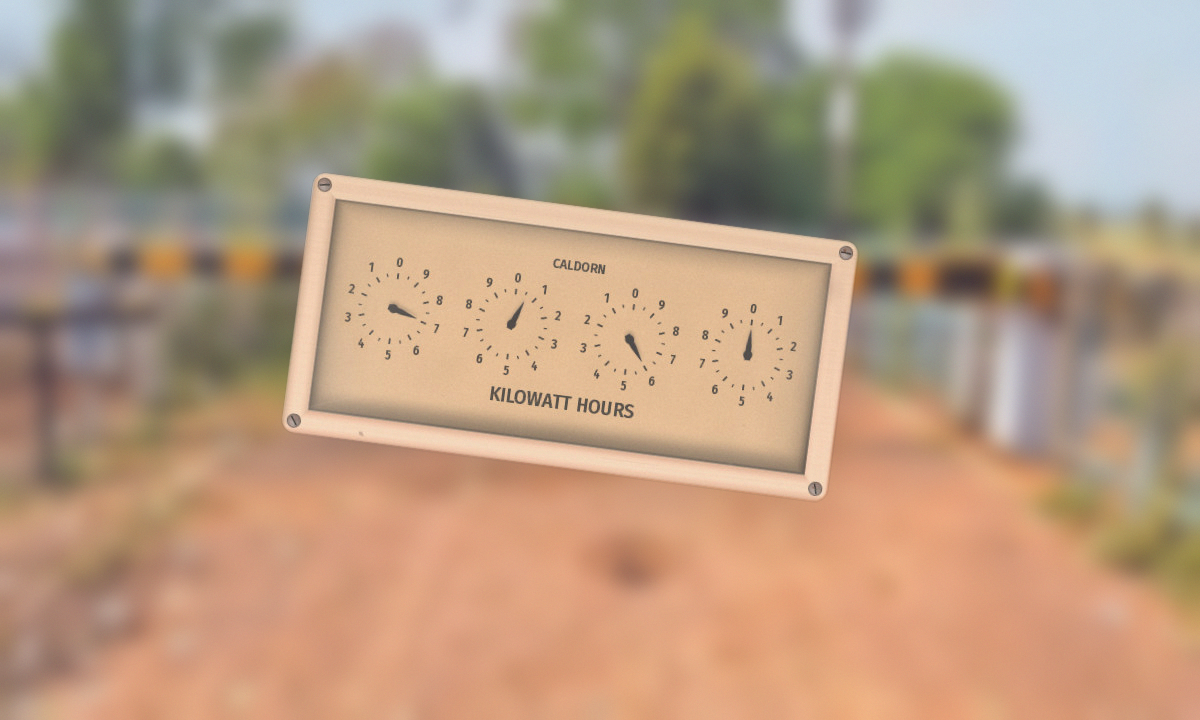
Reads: 7060 kWh
